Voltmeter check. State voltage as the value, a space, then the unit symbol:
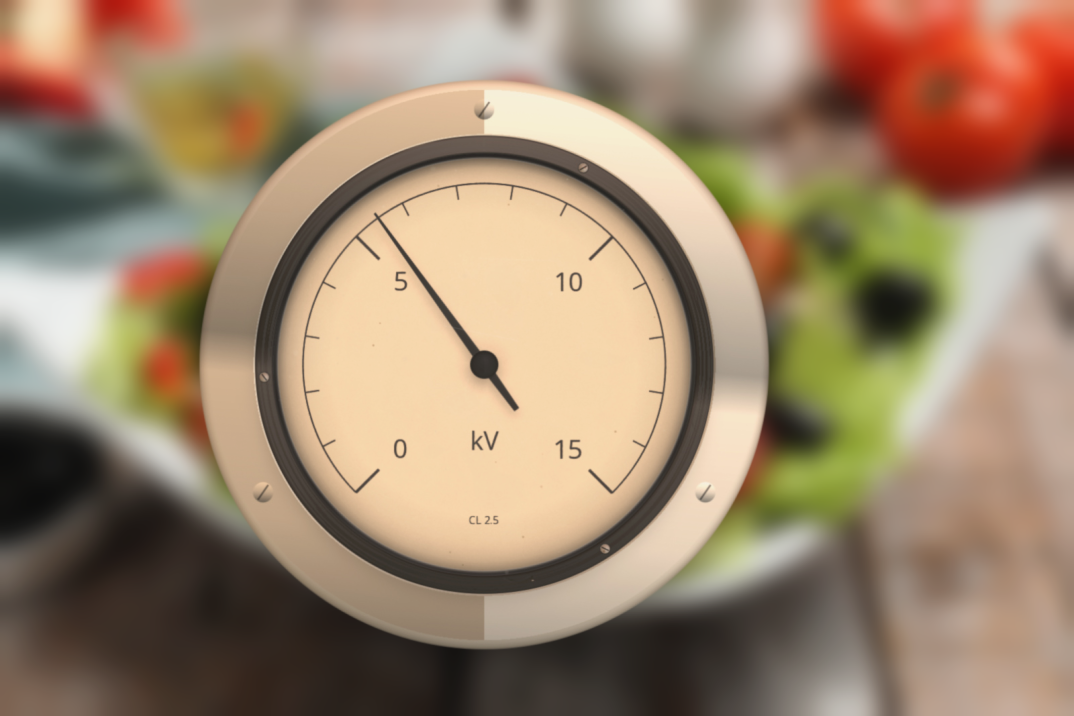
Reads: 5.5 kV
